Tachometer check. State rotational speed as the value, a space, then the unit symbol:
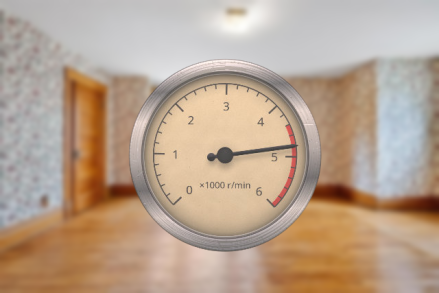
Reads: 4800 rpm
